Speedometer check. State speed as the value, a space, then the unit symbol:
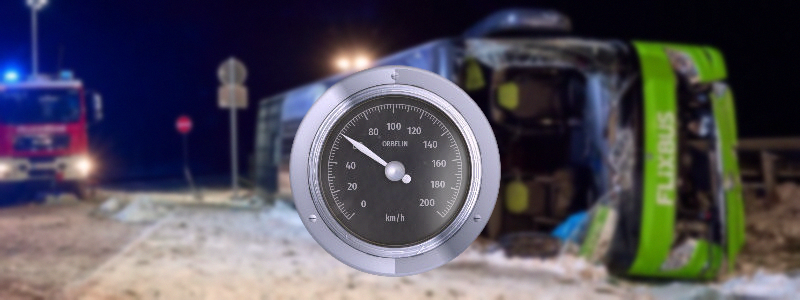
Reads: 60 km/h
